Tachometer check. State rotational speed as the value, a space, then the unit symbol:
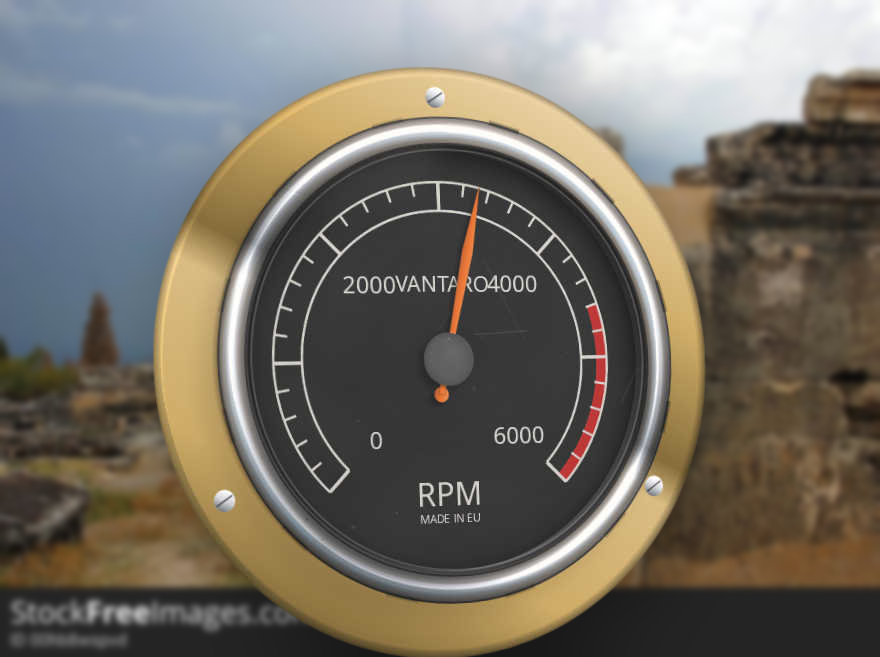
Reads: 3300 rpm
